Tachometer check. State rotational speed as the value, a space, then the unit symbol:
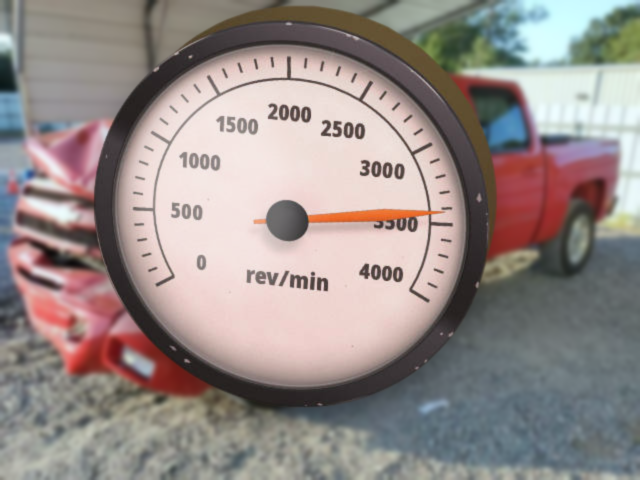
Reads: 3400 rpm
